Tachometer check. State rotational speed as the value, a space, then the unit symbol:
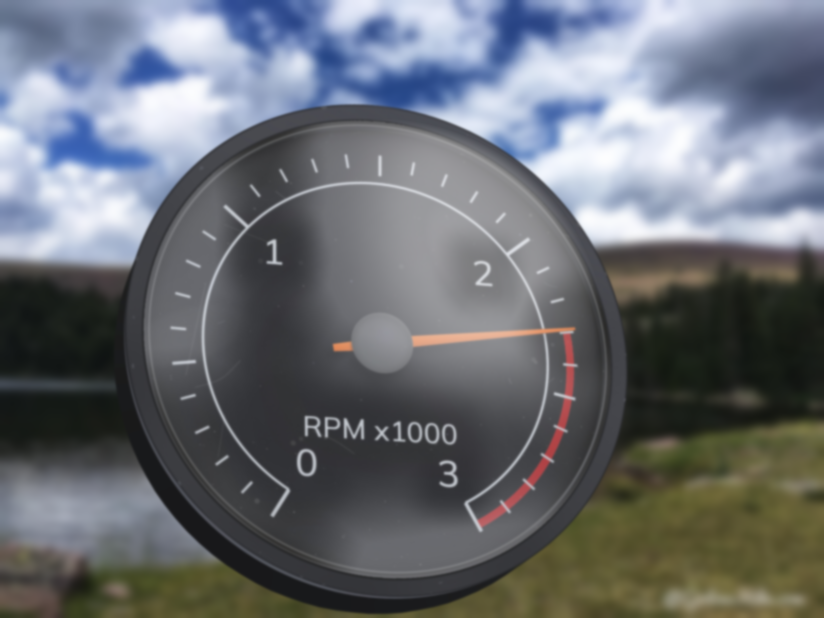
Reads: 2300 rpm
